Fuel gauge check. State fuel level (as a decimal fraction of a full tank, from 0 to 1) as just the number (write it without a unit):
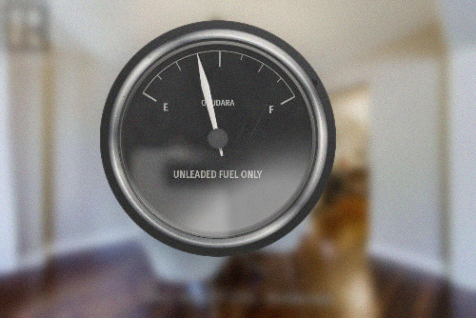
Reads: 0.375
